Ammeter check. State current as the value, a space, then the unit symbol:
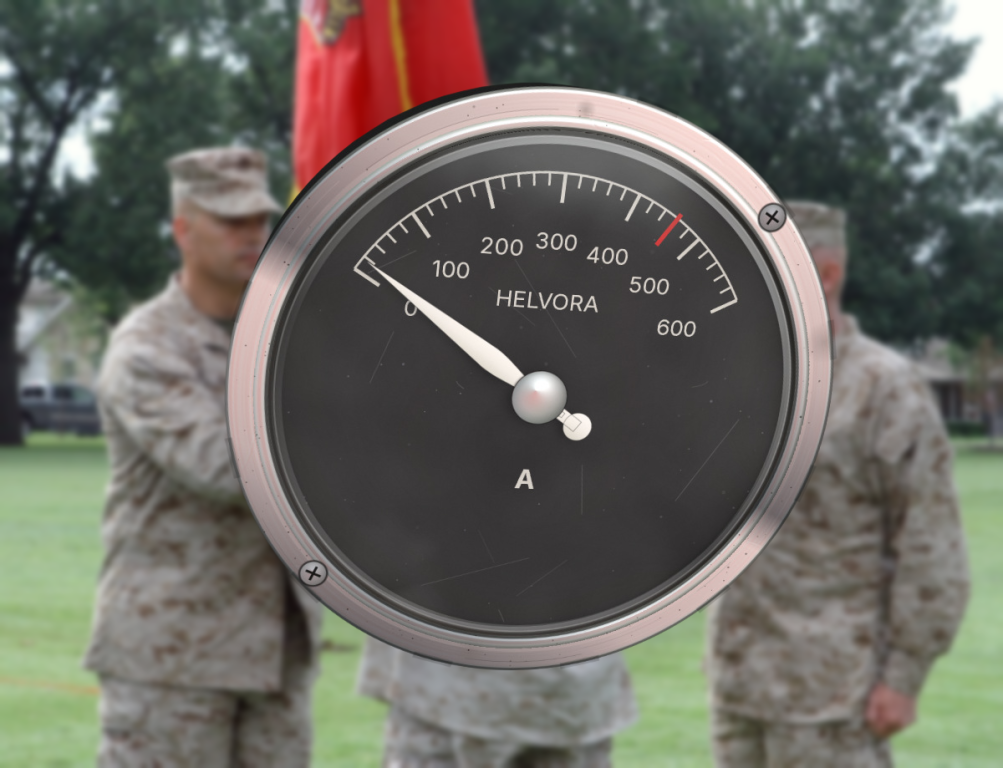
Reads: 20 A
